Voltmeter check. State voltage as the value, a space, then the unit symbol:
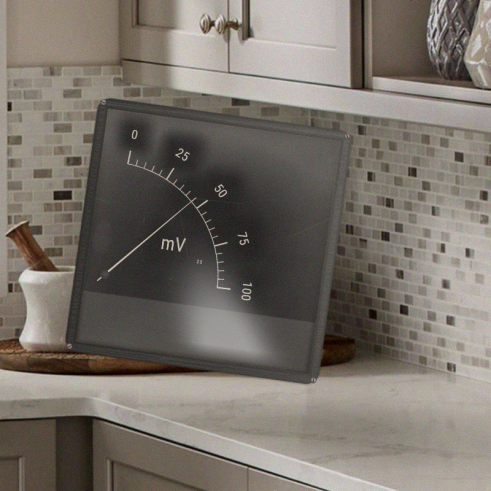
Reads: 45 mV
